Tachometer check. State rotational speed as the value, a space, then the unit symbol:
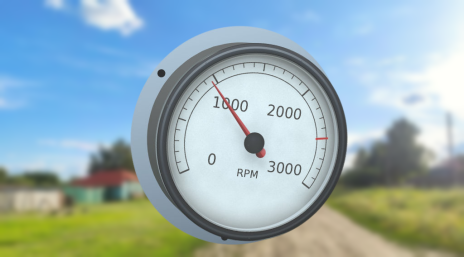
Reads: 950 rpm
